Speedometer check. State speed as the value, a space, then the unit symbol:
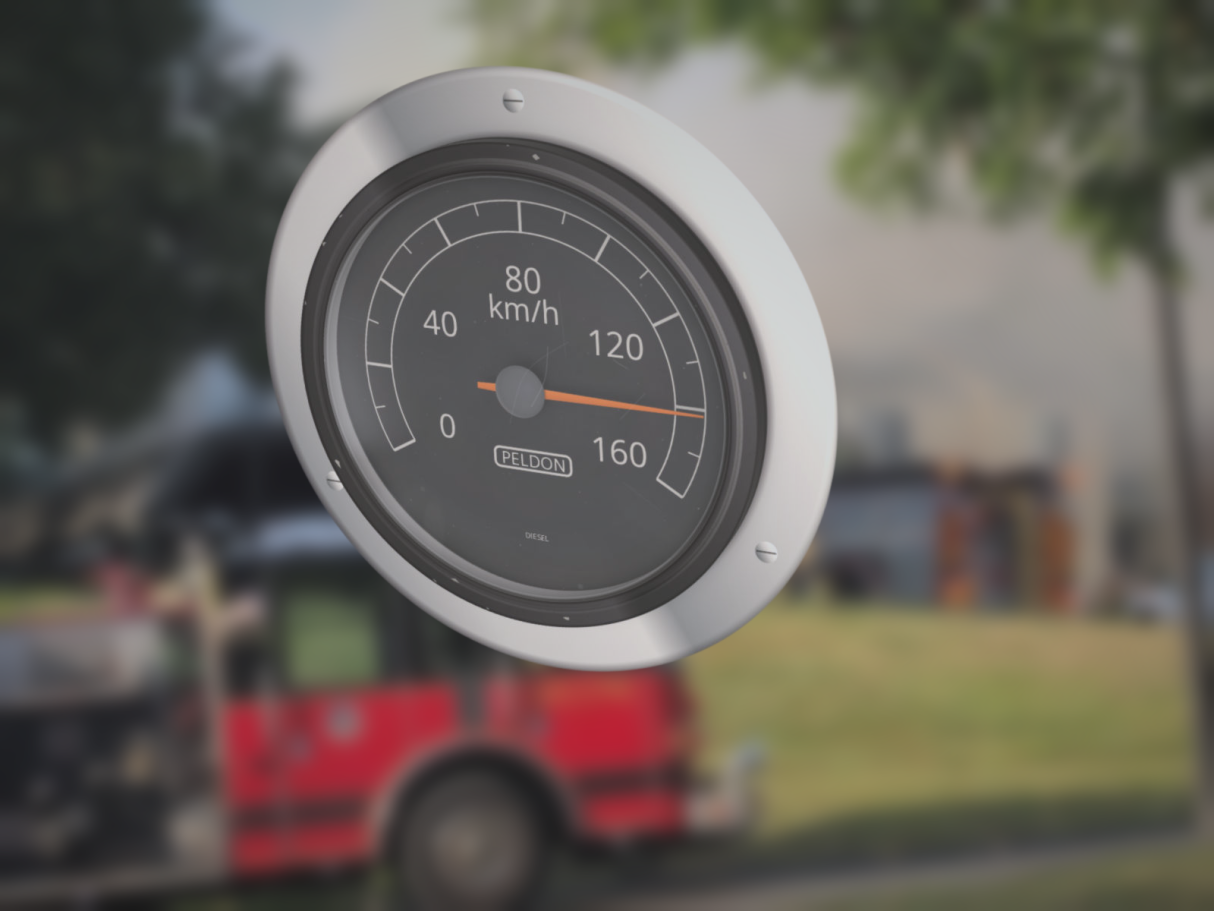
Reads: 140 km/h
